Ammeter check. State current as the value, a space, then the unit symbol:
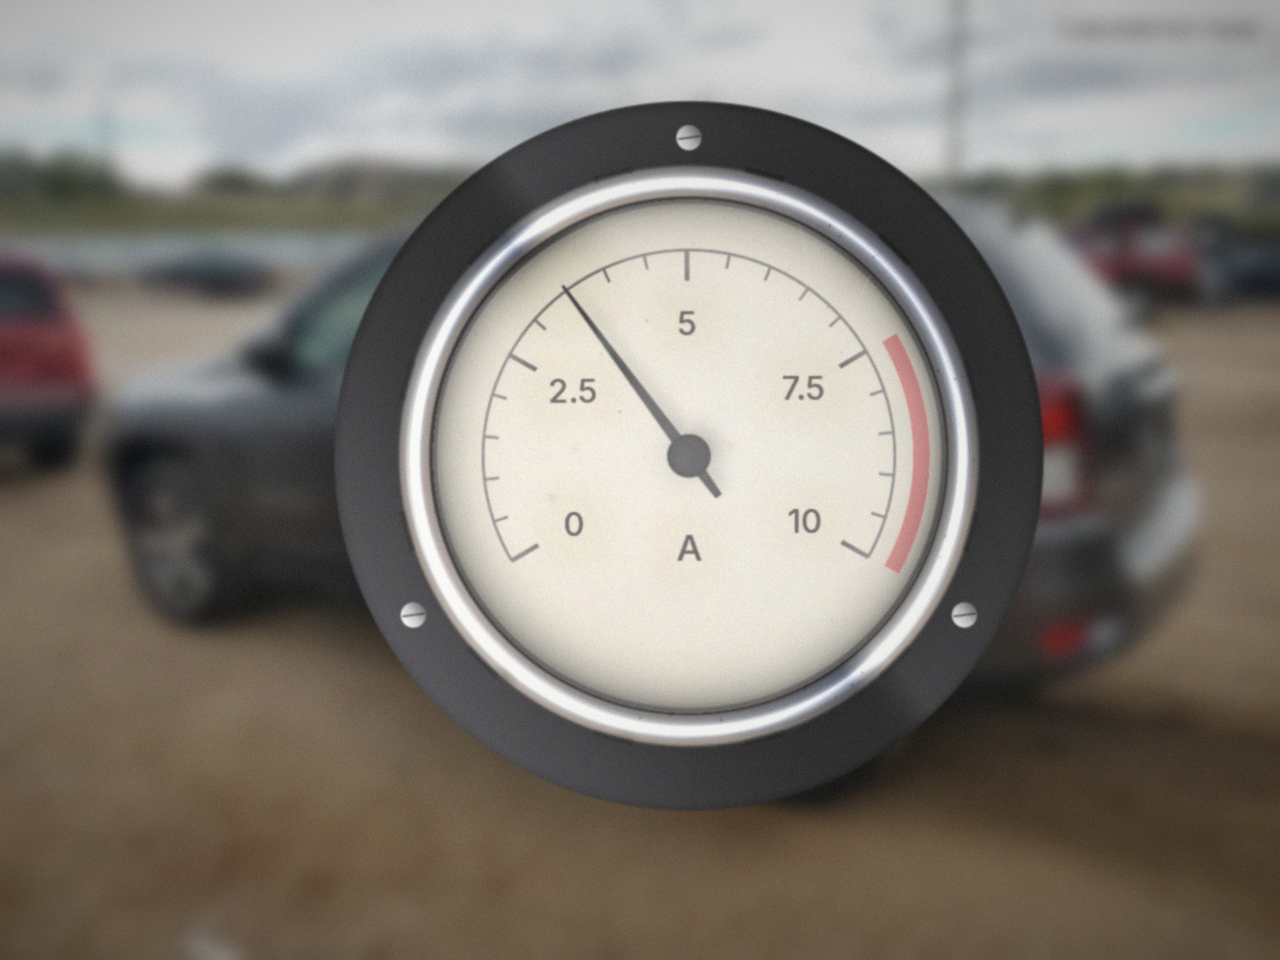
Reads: 3.5 A
